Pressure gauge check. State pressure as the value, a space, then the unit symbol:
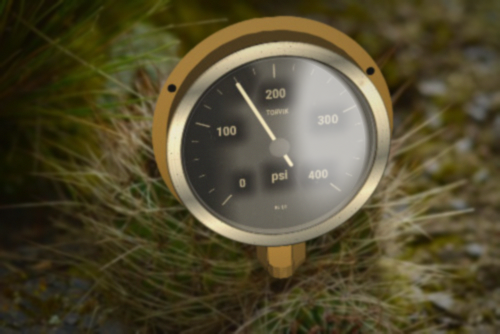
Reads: 160 psi
